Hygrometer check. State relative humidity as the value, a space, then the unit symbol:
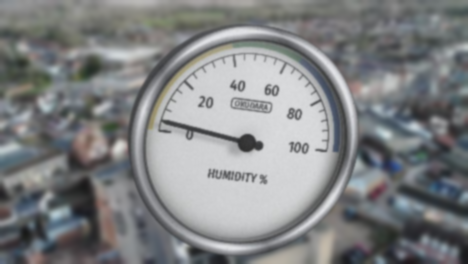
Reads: 4 %
